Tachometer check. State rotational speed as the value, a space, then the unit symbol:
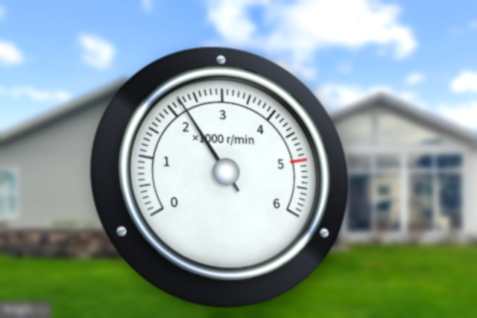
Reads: 2200 rpm
